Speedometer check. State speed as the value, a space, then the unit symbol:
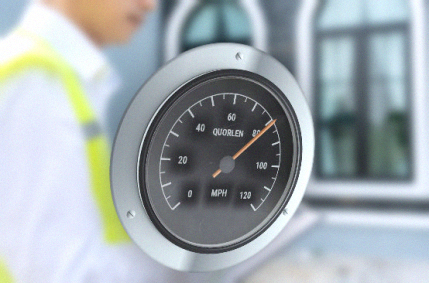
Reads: 80 mph
